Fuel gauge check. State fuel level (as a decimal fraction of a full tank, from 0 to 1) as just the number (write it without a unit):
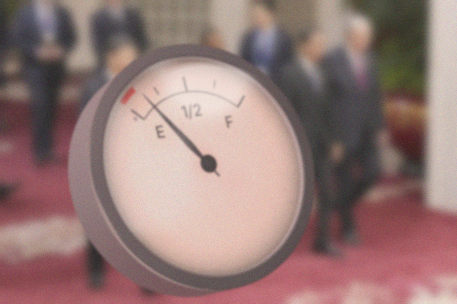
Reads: 0.125
